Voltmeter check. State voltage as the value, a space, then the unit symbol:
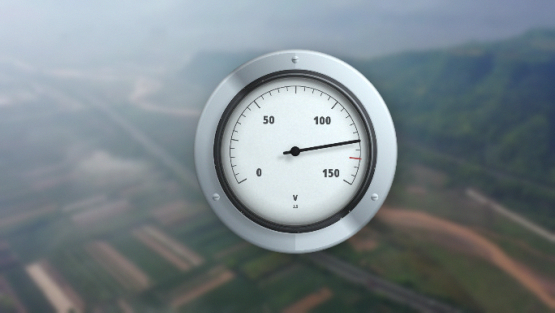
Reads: 125 V
